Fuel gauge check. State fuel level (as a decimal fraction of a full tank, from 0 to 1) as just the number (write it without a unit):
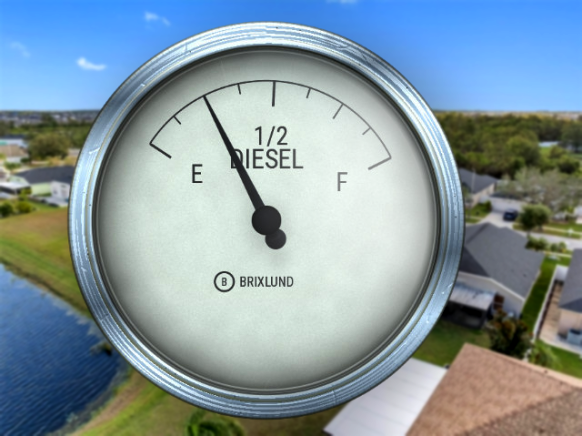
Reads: 0.25
